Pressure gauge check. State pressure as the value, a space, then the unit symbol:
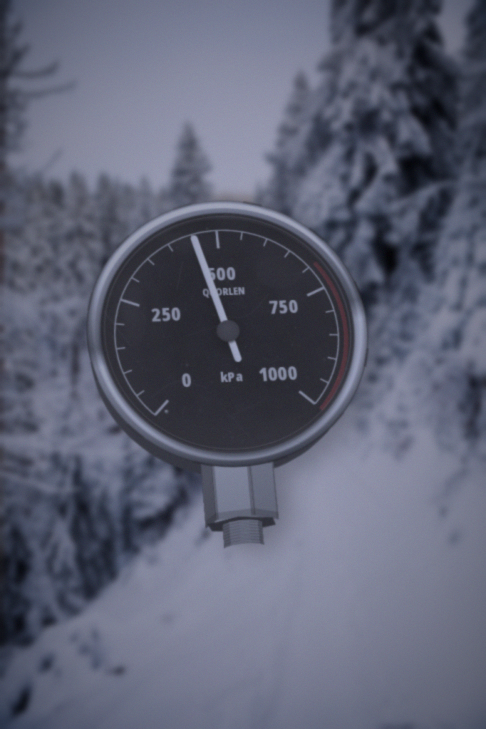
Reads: 450 kPa
